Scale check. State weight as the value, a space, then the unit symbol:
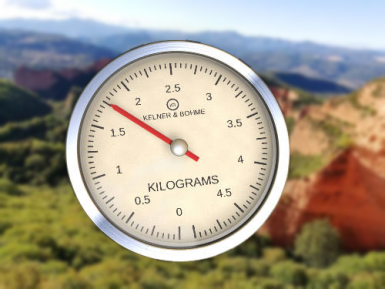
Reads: 1.75 kg
